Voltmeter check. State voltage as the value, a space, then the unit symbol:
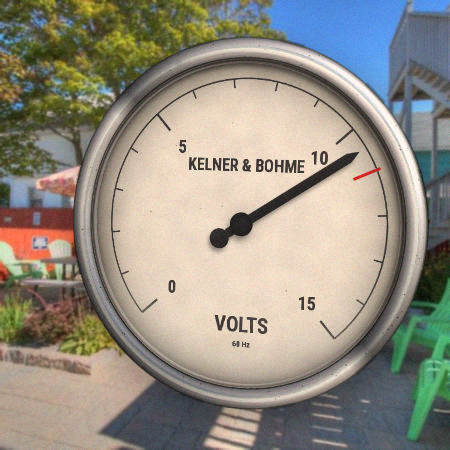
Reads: 10.5 V
